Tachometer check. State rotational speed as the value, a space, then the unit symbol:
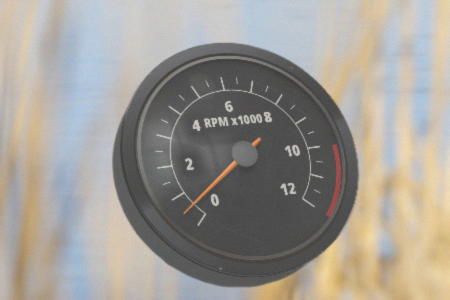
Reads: 500 rpm
